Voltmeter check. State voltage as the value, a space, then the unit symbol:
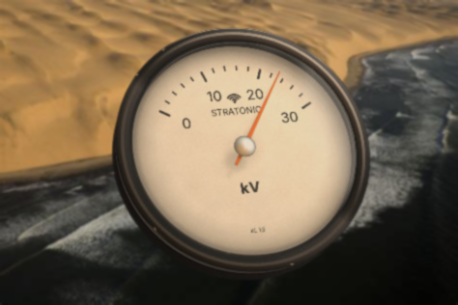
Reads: 23 kV
